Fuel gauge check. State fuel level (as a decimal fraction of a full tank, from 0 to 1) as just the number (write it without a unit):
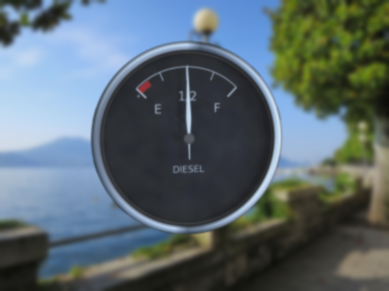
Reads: 0.5
